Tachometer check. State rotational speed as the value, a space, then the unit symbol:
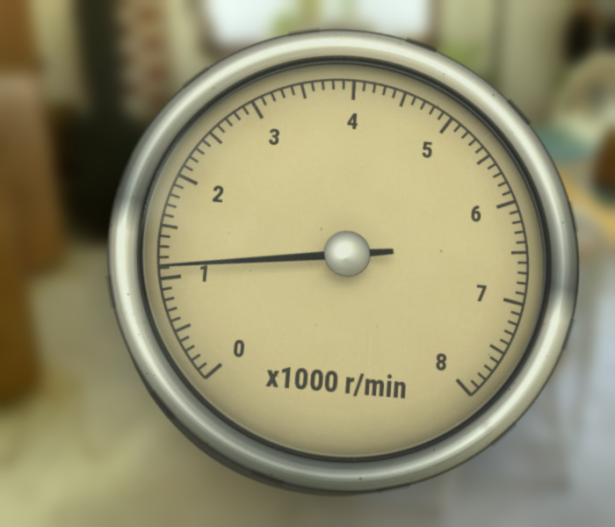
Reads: 1100 rpm
